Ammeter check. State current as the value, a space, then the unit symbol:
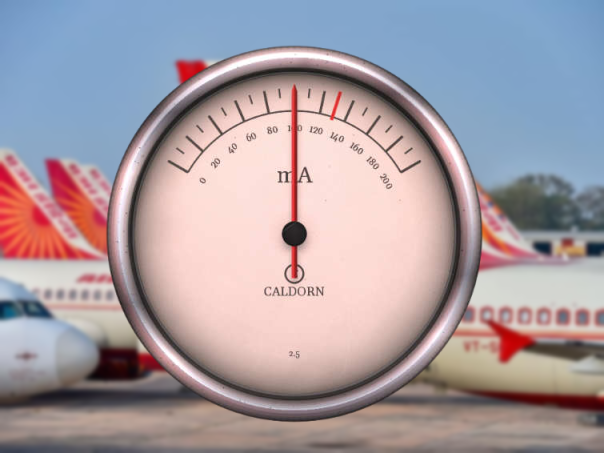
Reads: 100 mA
